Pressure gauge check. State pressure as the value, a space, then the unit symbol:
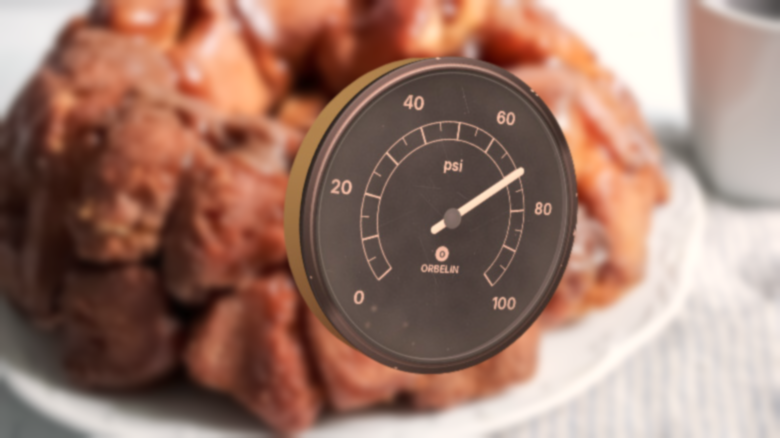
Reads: 70 psi
